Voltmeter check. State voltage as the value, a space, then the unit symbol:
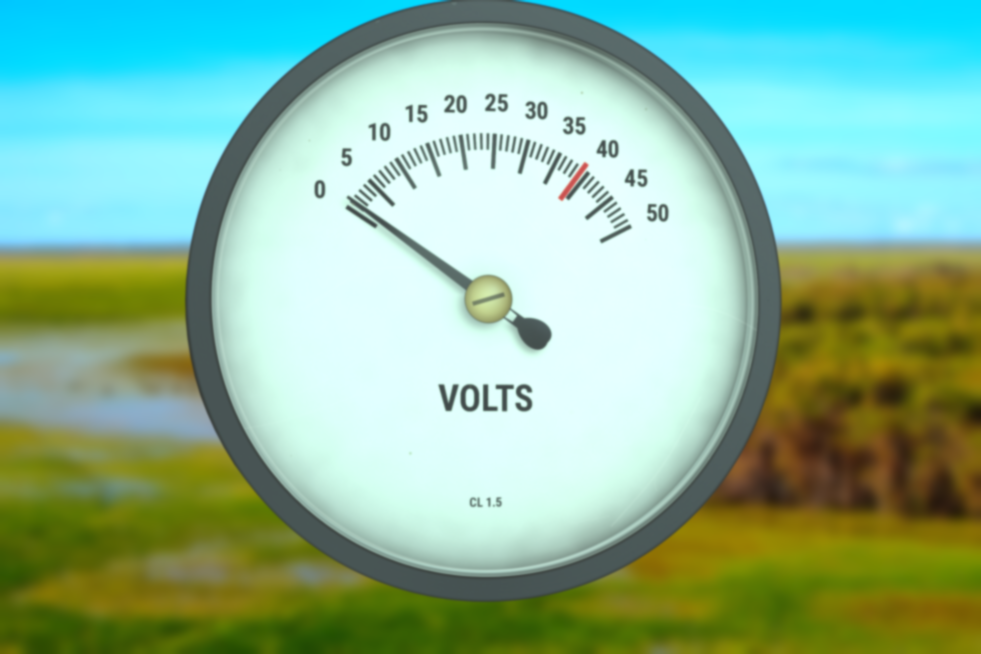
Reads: 1 V
